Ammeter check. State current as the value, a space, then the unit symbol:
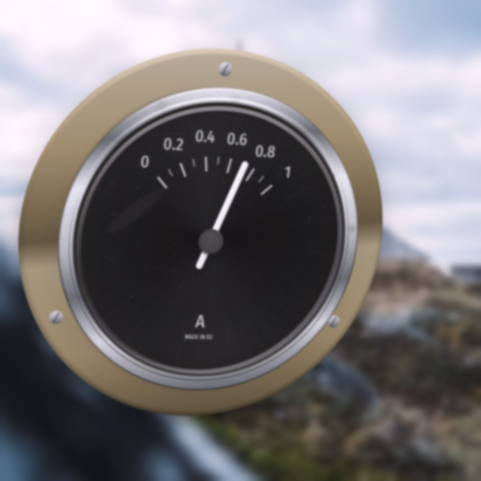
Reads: 0.7 A
